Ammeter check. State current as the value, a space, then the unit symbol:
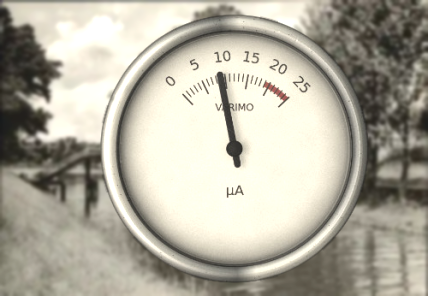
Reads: 9 µA
